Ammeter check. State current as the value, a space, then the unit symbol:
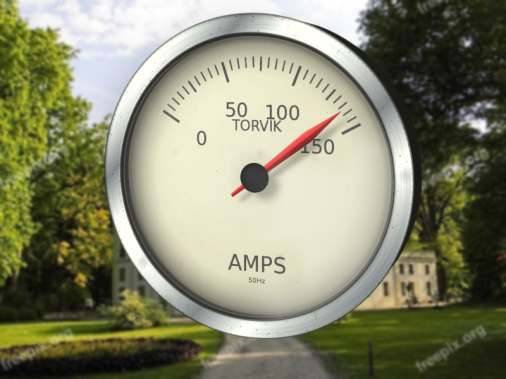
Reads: 137.5 A
